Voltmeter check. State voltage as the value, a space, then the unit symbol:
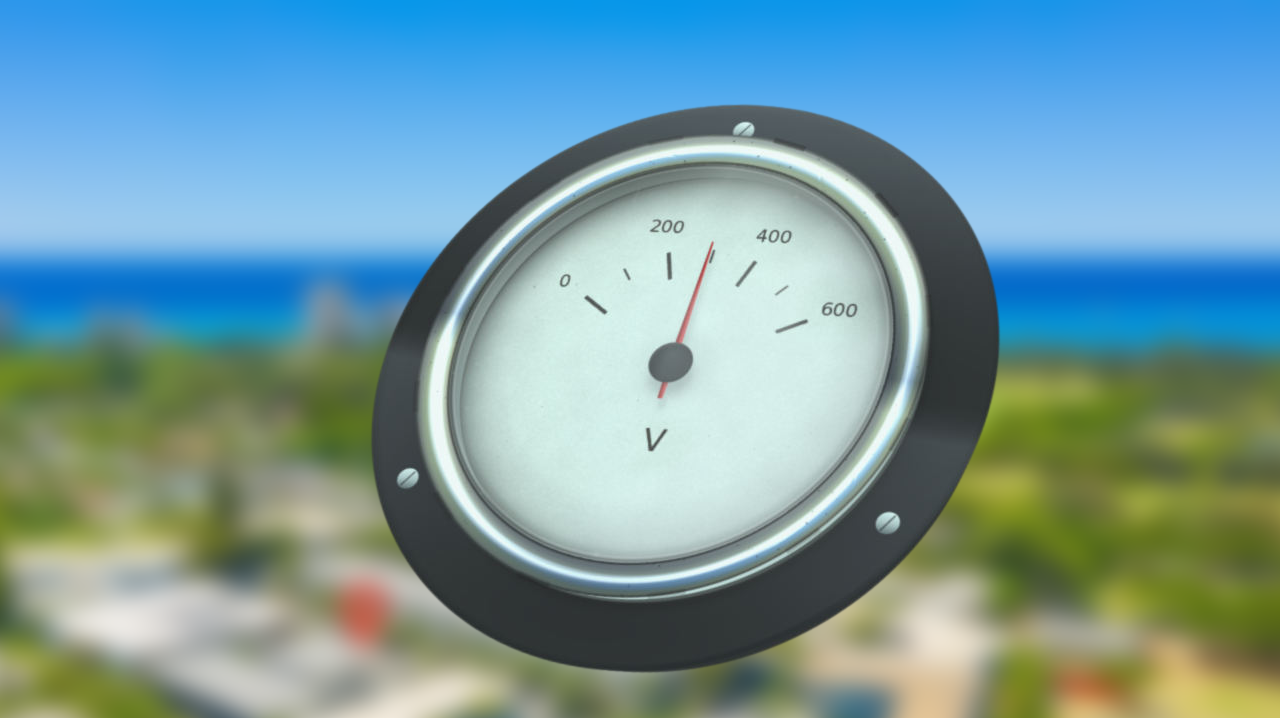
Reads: 300 V
